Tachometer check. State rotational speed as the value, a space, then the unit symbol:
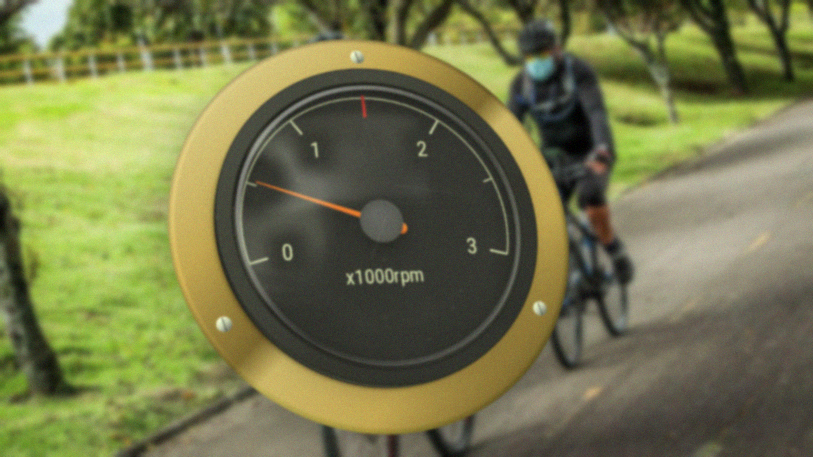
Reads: 500 rpm
